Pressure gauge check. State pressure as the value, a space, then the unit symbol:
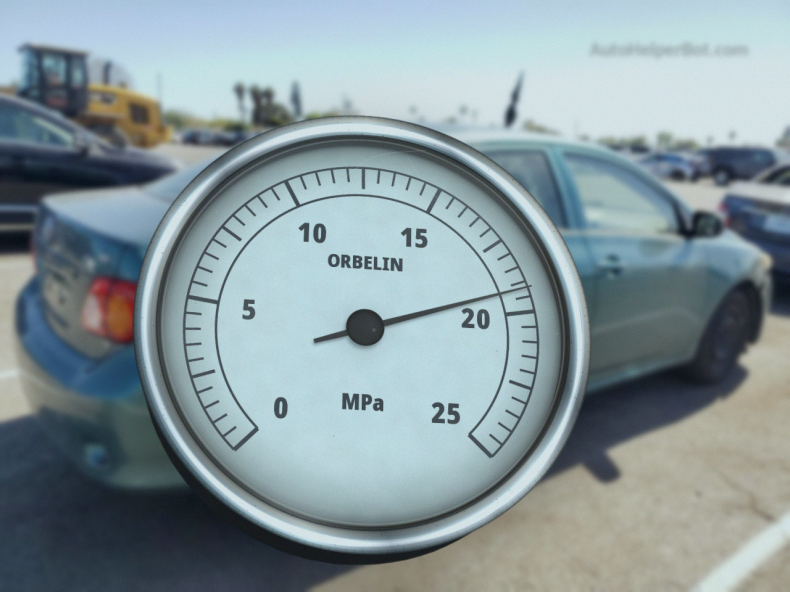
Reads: 19.25 MPa
